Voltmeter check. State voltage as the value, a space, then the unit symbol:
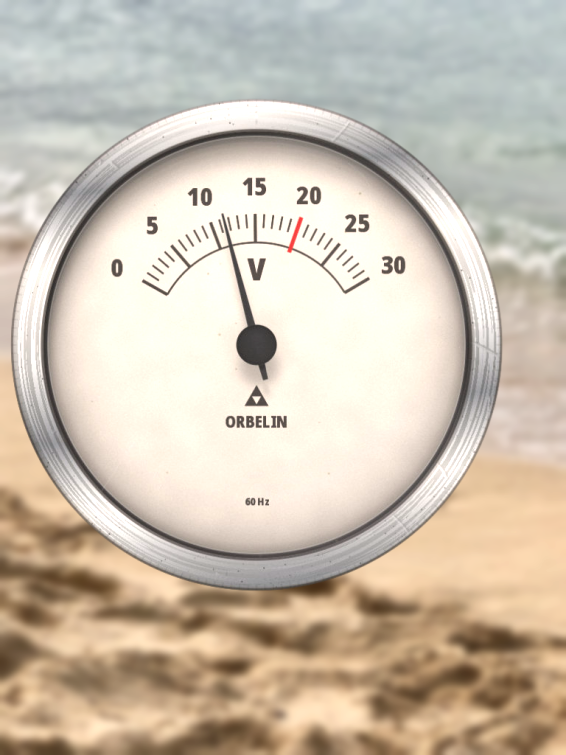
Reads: 11.5 V
